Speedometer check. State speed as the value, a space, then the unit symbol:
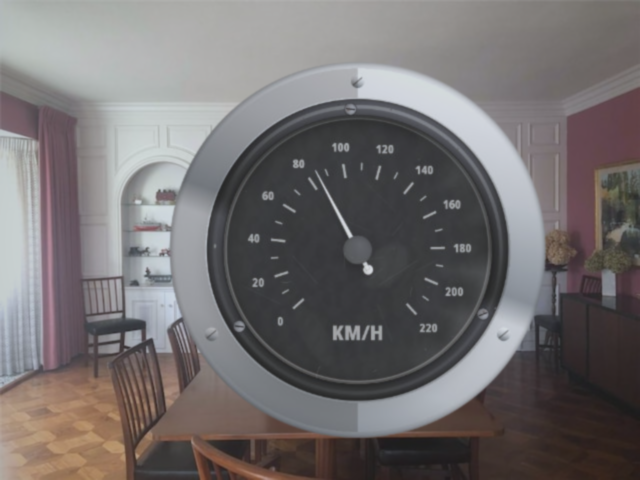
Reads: 85 km/h
